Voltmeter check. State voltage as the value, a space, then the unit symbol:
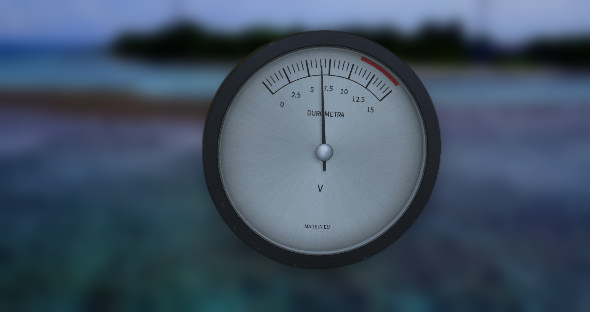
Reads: 6.5 V
